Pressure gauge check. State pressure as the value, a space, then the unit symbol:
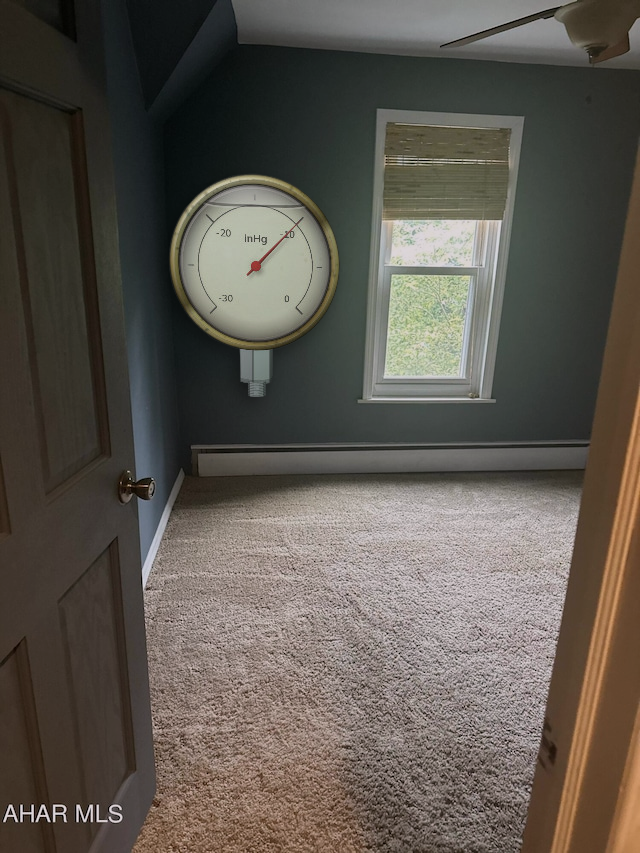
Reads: -10 inHg
